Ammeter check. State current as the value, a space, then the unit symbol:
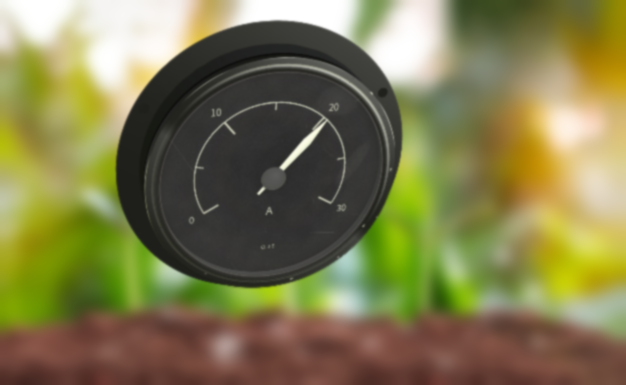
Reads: 20 A
